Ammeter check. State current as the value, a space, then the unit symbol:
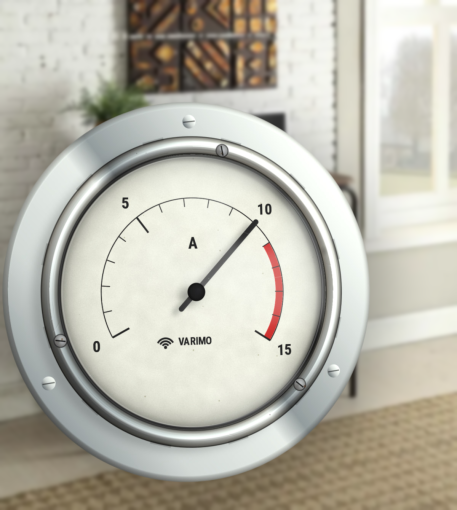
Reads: 10 A
